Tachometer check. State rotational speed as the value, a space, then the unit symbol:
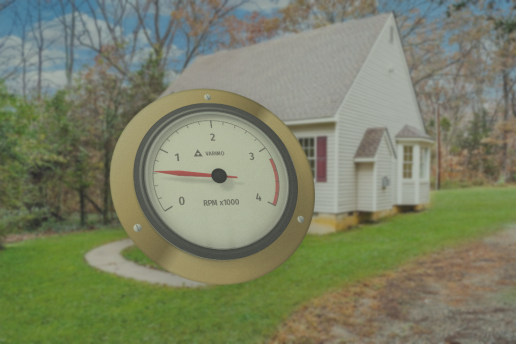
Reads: 600 rpm
